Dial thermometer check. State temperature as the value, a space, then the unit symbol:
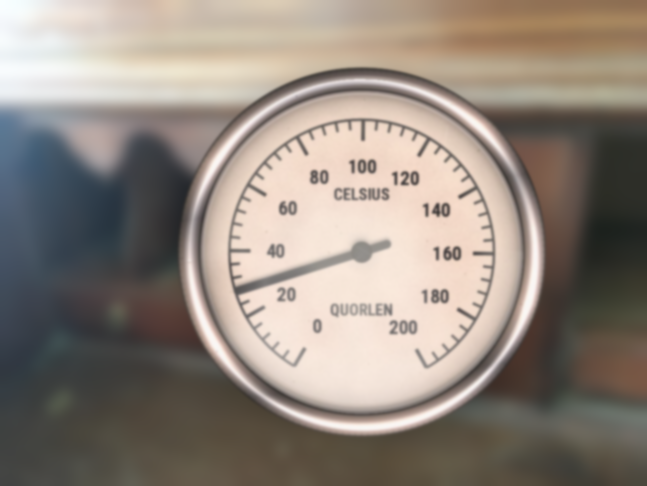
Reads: 28 °C
